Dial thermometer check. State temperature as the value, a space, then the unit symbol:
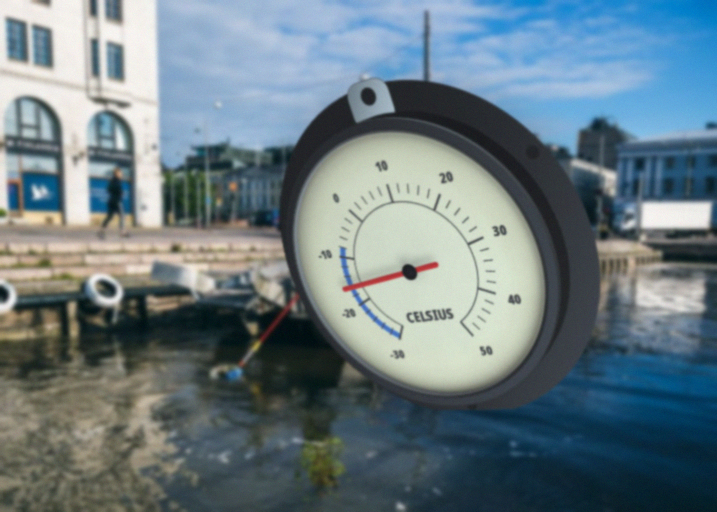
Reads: -16 °C
